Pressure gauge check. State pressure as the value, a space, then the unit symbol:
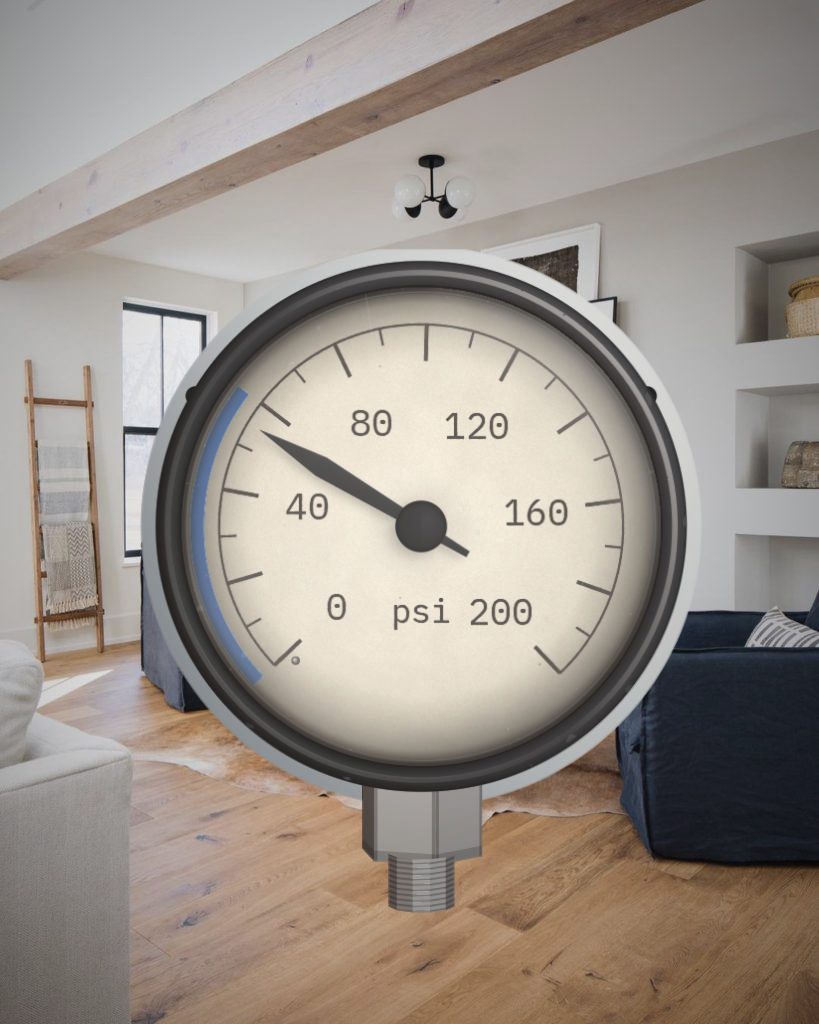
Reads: 55 psi
